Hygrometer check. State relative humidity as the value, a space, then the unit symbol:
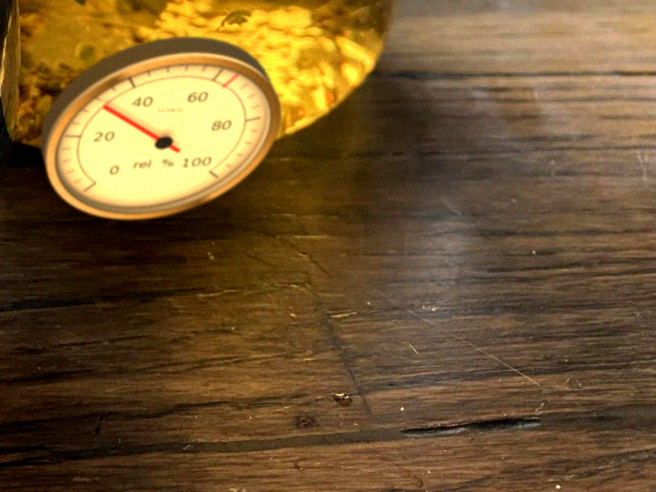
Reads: 32 %
